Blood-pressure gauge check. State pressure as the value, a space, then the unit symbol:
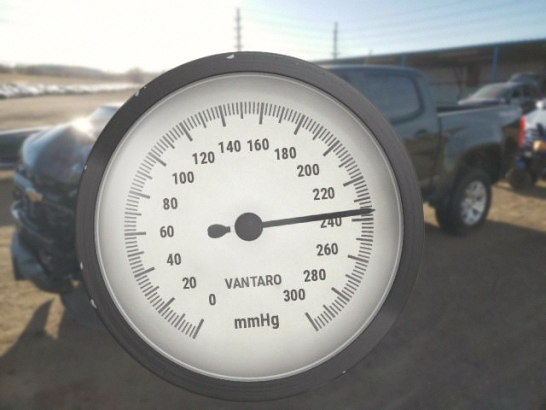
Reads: 236 mmHg
